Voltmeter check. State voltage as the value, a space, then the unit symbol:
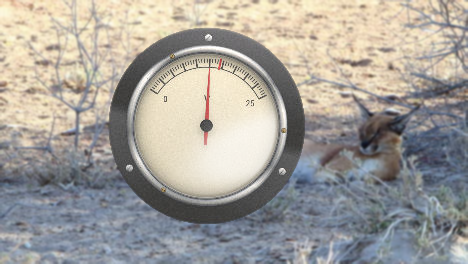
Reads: 12.5 V
